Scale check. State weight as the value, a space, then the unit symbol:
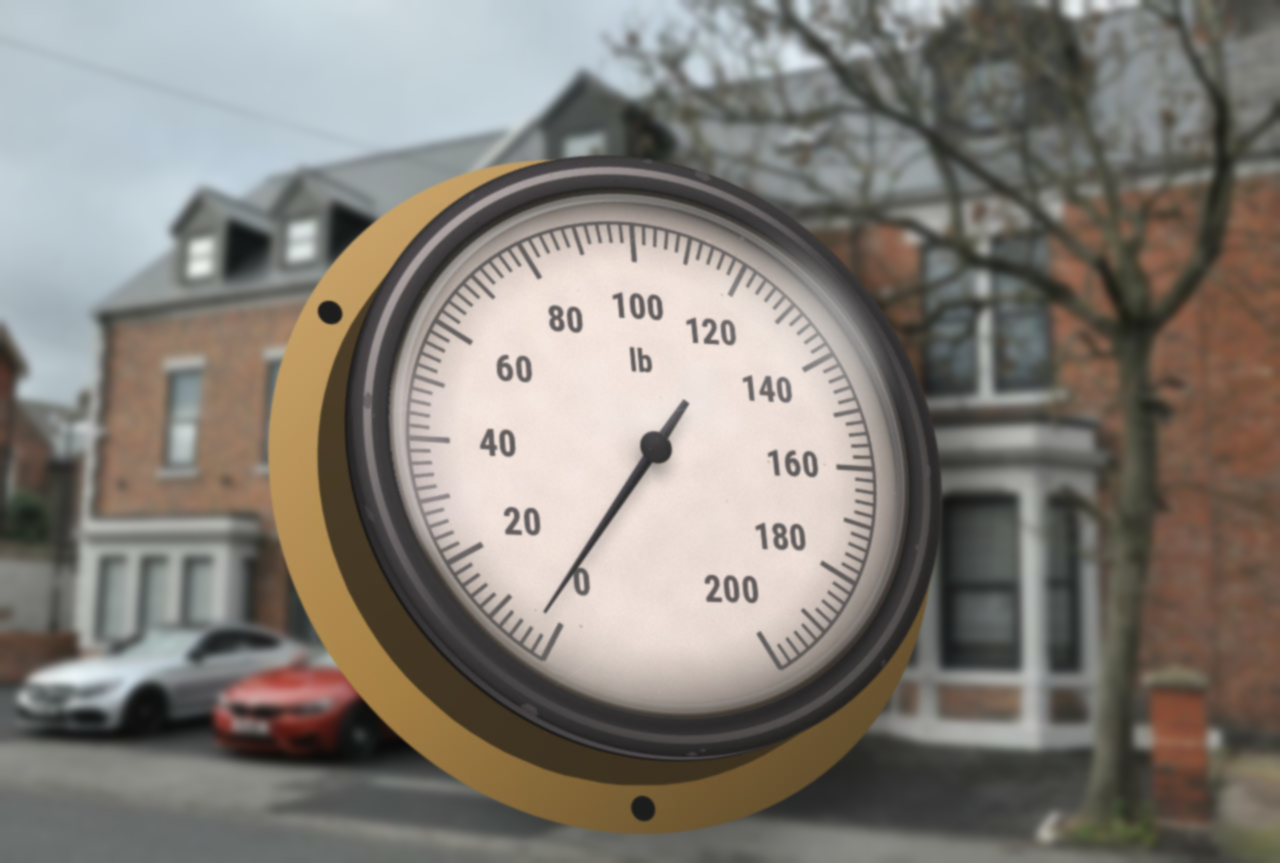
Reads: 4 lb
